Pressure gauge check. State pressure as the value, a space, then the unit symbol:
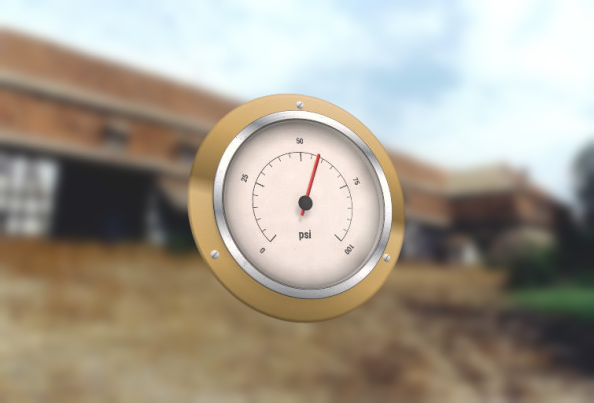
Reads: 57.5 psi
